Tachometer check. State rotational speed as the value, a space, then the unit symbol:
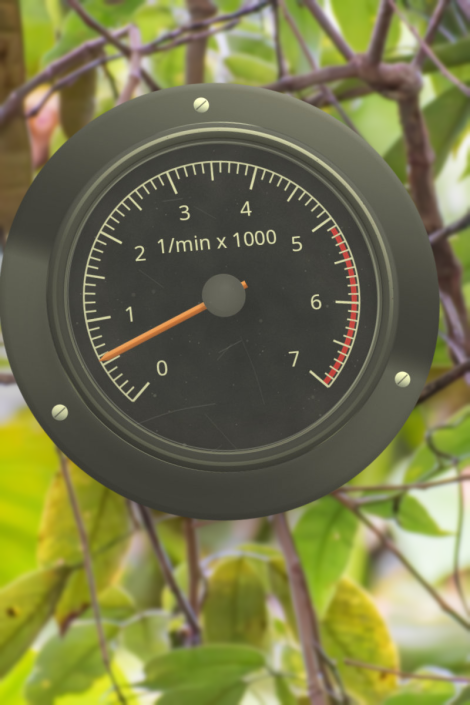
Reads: 550 rpm
